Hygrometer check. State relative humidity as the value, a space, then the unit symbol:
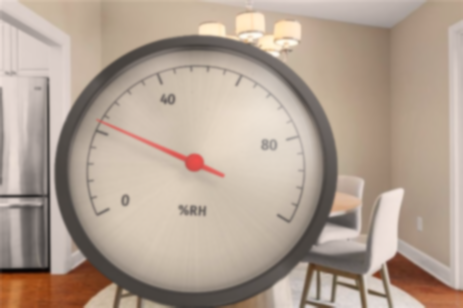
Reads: 22 %
